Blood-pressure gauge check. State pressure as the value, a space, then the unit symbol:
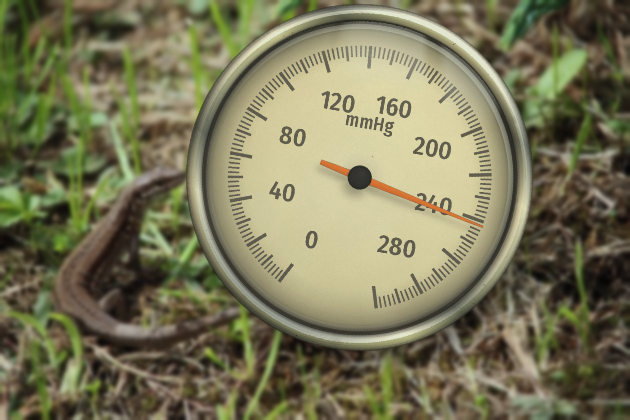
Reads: 242 mmHg
